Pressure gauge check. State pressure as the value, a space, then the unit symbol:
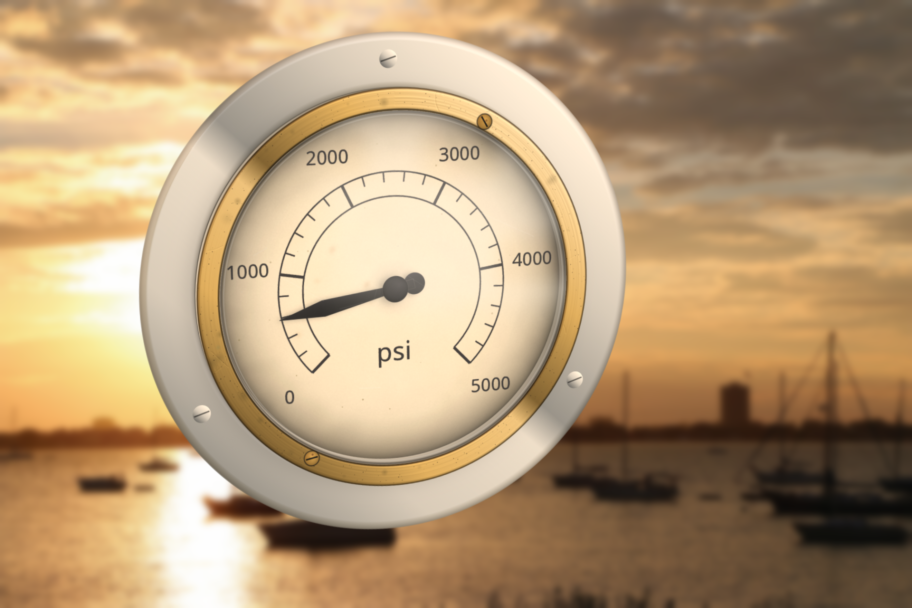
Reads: 600 psi
